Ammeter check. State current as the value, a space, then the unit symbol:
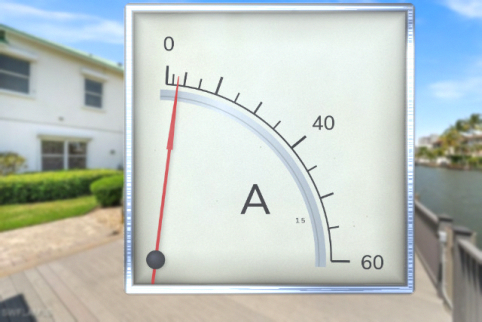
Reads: 7.5 A
